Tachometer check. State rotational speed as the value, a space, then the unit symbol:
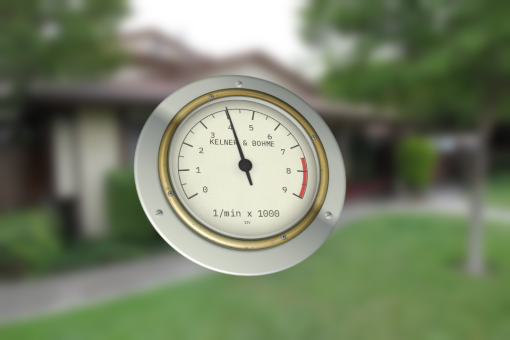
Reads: 4000 rpm
